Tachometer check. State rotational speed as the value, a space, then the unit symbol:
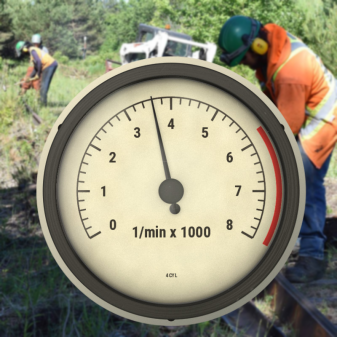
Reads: 3600 rpm
